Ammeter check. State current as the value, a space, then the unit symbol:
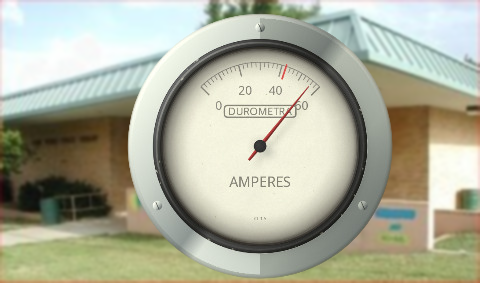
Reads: 56 A
